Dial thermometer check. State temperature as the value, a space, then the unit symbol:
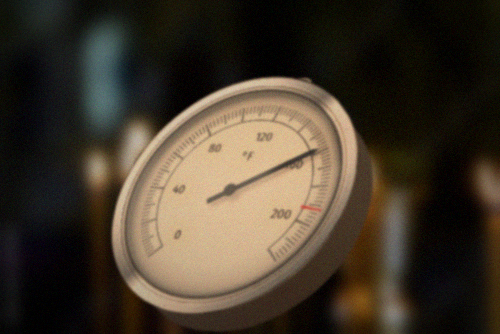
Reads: 160 °F
